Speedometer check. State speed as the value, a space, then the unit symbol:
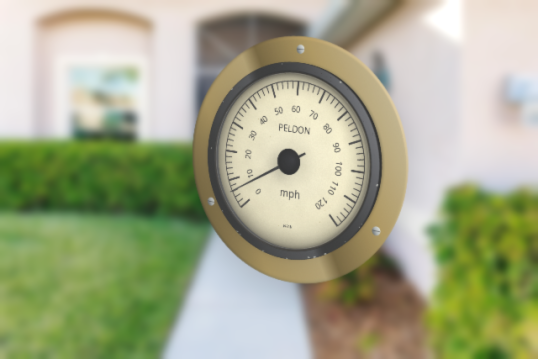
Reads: 6 mph
